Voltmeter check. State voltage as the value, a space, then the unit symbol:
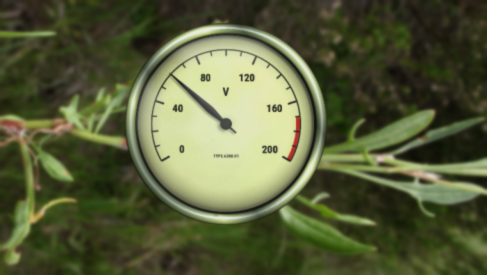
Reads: 60 V
